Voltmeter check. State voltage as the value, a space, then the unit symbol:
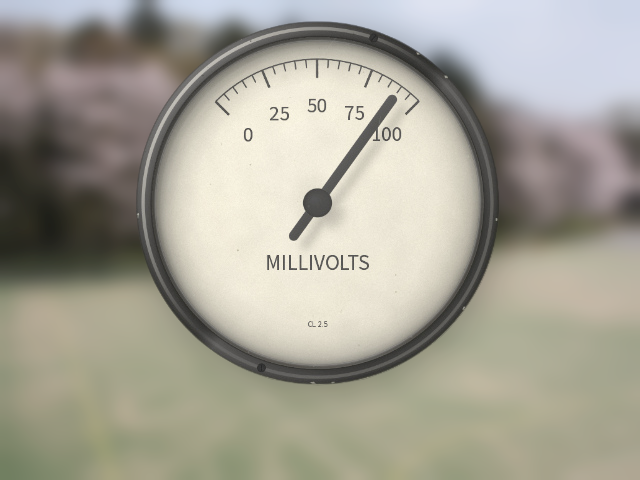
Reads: 90 mV
